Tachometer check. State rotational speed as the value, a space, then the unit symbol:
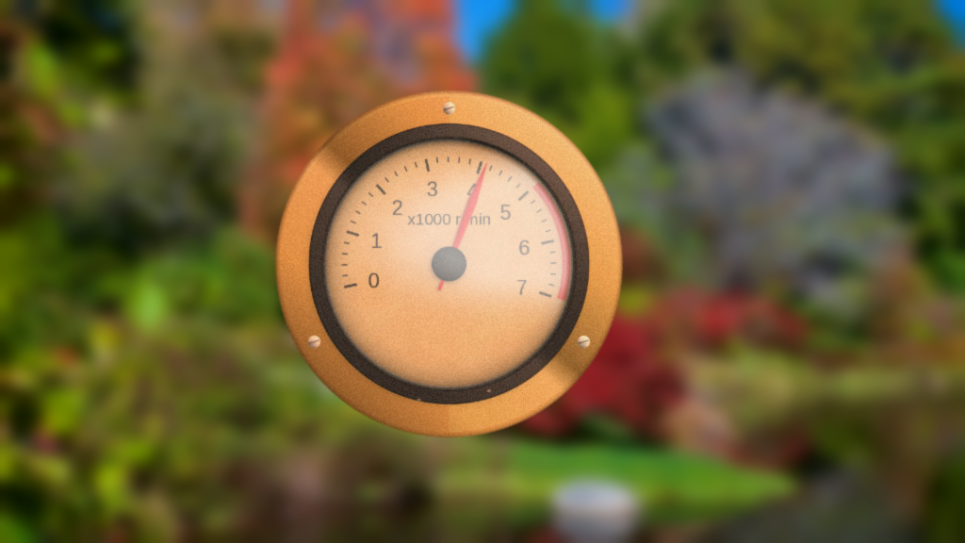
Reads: 4100 rpm
